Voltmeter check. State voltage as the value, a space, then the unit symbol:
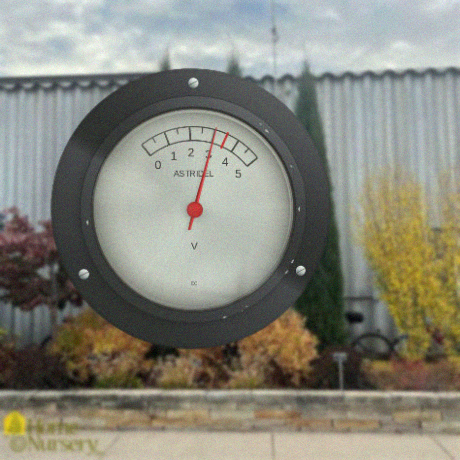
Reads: 3 V
